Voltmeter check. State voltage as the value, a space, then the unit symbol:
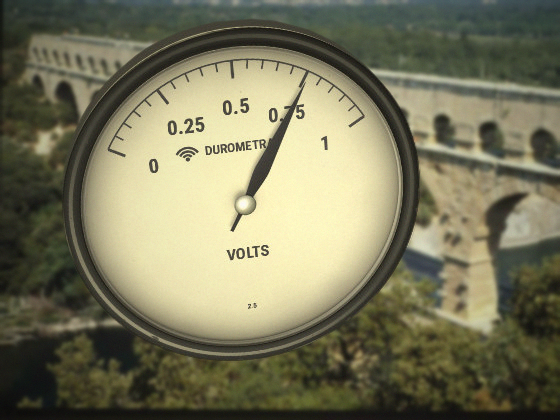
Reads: 0.75 V
